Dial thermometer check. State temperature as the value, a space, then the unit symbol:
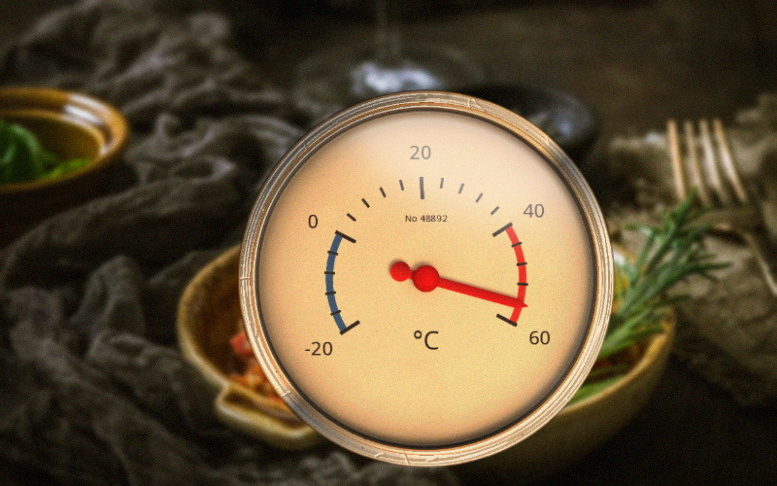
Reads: 56 °C
